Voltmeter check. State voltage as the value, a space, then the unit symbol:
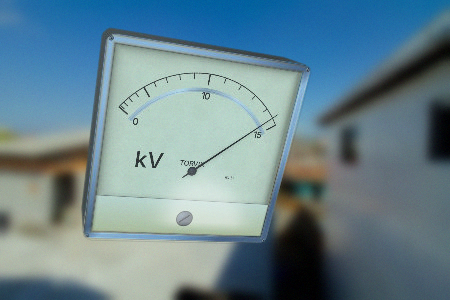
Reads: 14.5 kV
